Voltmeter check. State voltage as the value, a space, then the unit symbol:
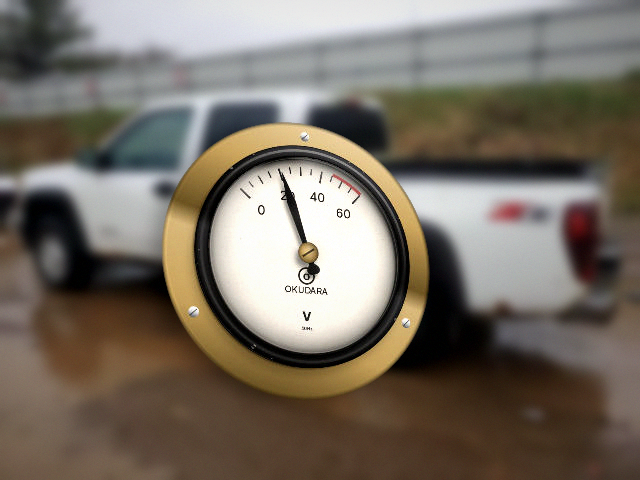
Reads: 20 V
